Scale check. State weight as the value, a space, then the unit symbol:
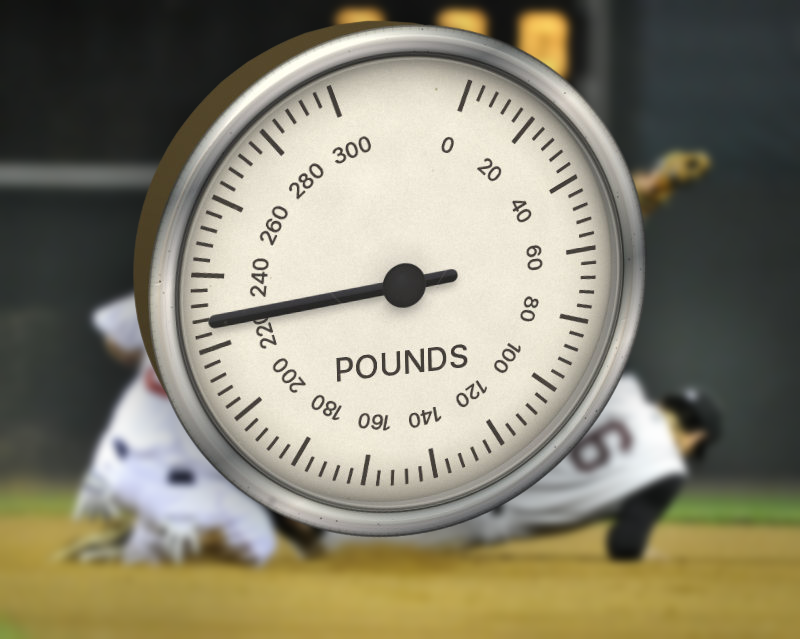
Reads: 228 lb
